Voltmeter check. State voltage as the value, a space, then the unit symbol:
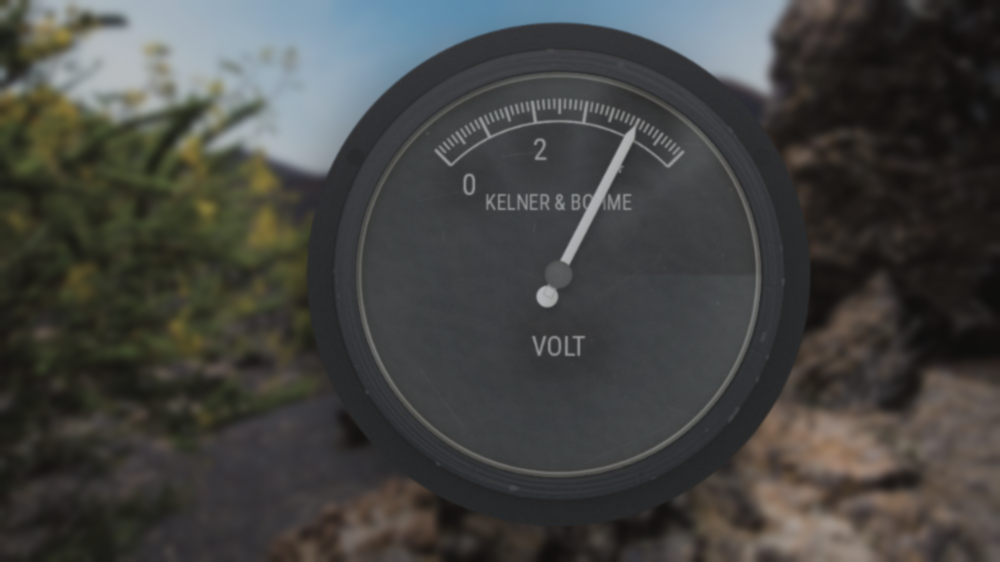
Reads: 4 V
